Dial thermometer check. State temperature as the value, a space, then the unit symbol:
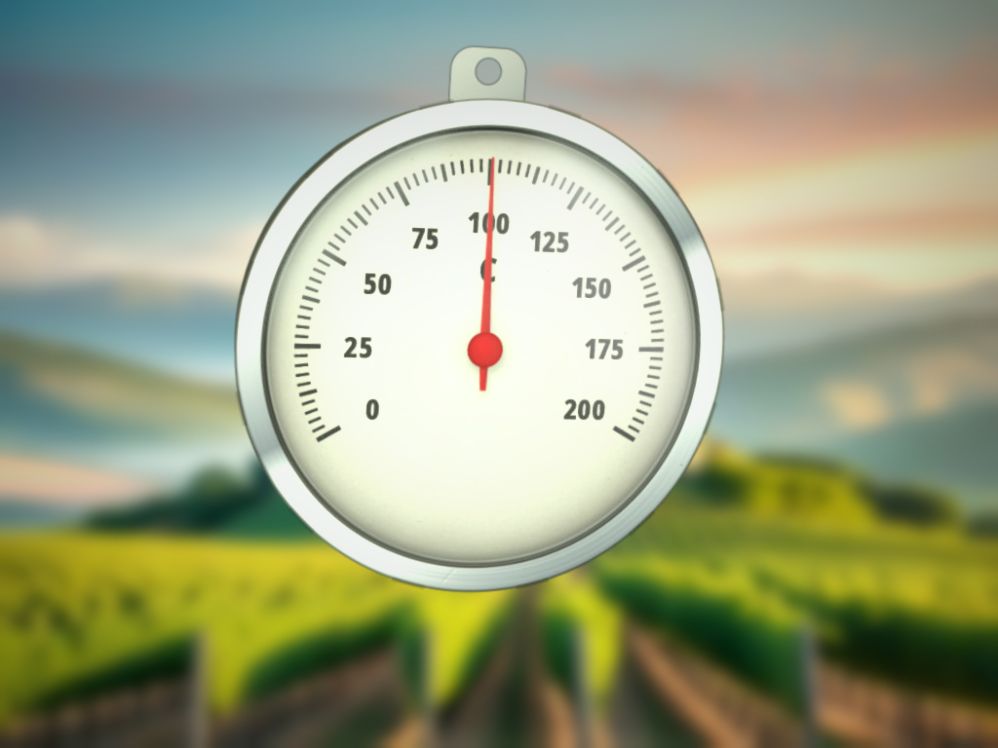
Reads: 100 °C
